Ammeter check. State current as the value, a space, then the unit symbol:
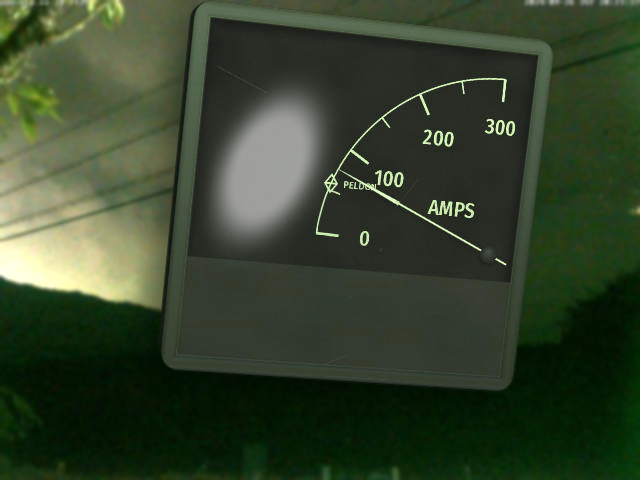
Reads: 75 A
